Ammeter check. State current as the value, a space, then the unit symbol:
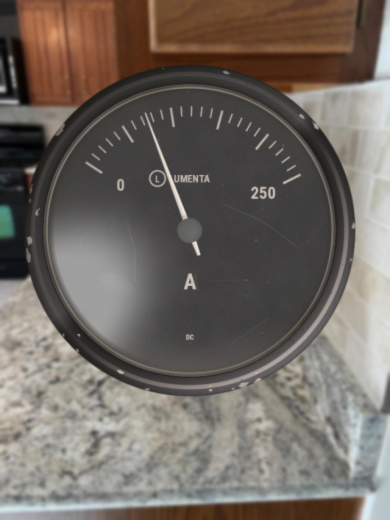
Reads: 75 A
